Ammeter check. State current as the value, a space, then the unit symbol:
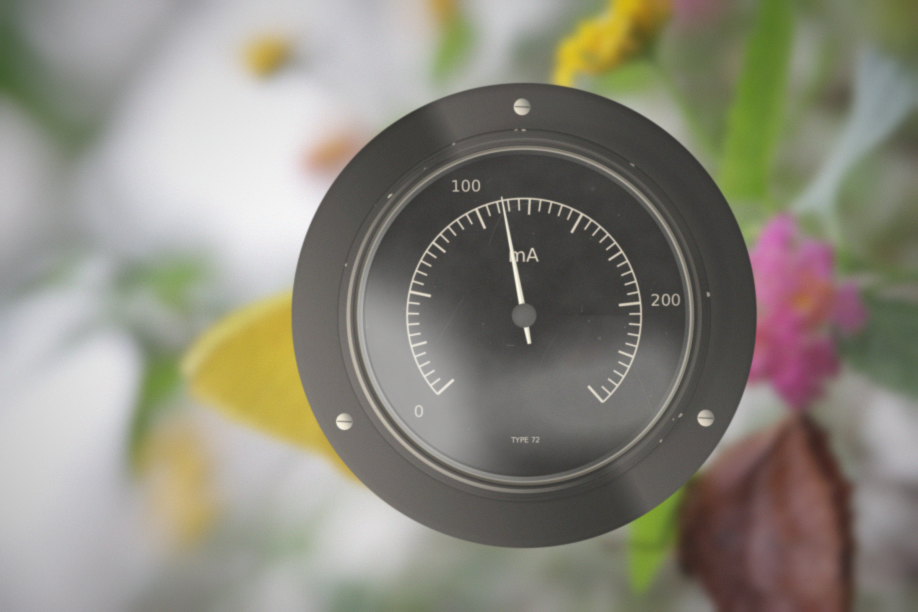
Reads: 112.5 mA
